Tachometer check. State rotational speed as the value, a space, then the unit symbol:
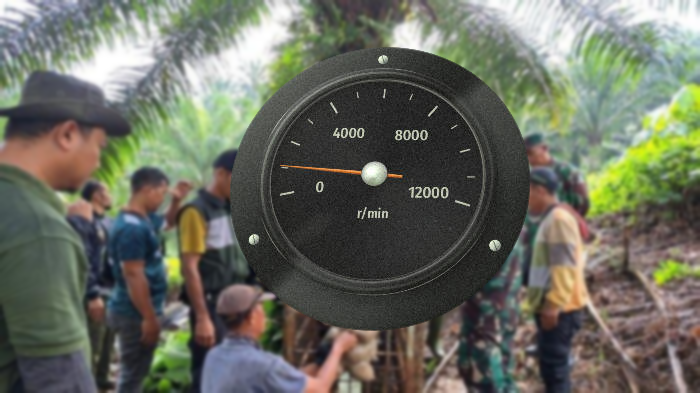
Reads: 1000 rpm
